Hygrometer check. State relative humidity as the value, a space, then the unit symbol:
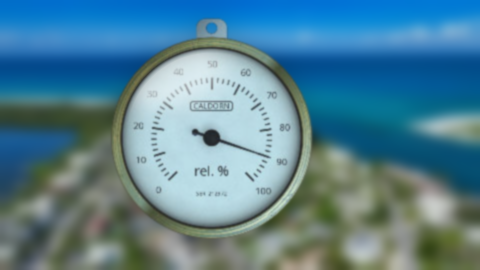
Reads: 90 %
